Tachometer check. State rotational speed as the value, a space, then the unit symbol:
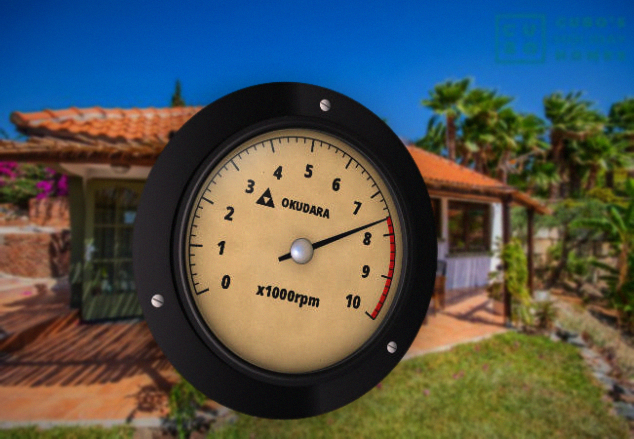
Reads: 7600 rpm
